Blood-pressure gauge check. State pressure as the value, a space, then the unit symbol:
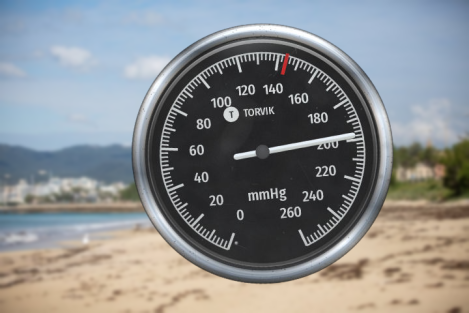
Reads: 198 mmHg
